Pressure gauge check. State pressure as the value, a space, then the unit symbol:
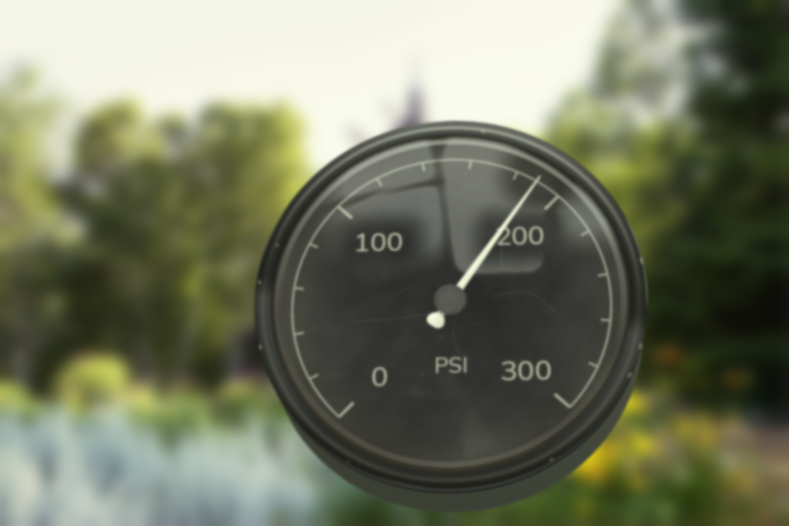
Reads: 190 psi
